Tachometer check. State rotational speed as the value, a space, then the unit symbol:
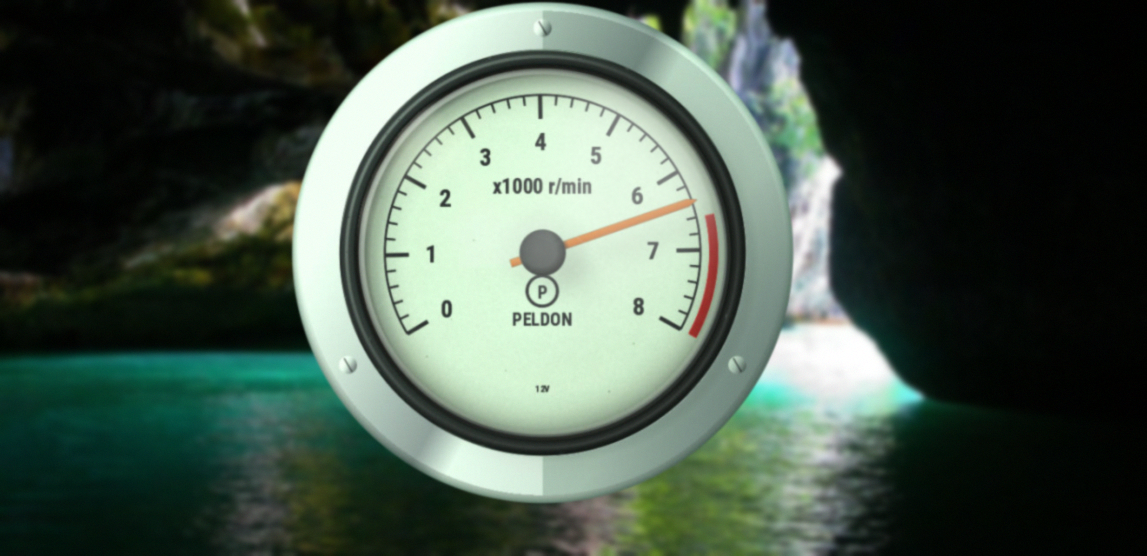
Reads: 6400 rpm
